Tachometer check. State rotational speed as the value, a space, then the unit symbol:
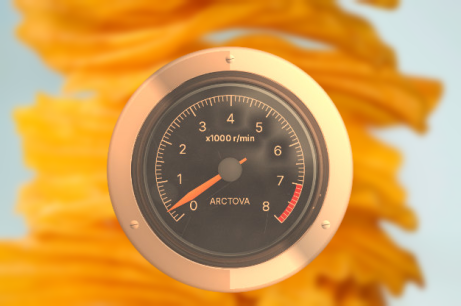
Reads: 300 rpm
